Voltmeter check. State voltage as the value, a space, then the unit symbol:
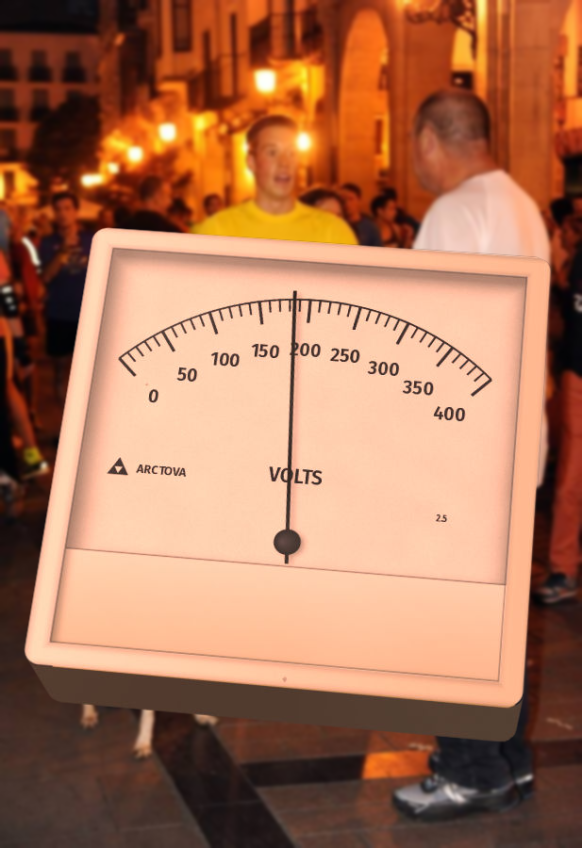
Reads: 185 V
